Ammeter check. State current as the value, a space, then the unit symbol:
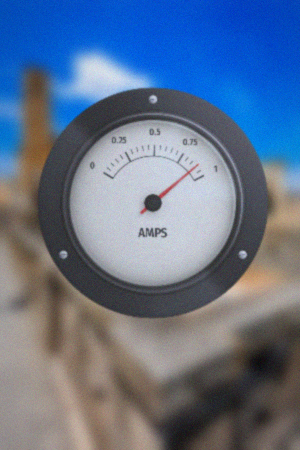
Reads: 0.9 A
